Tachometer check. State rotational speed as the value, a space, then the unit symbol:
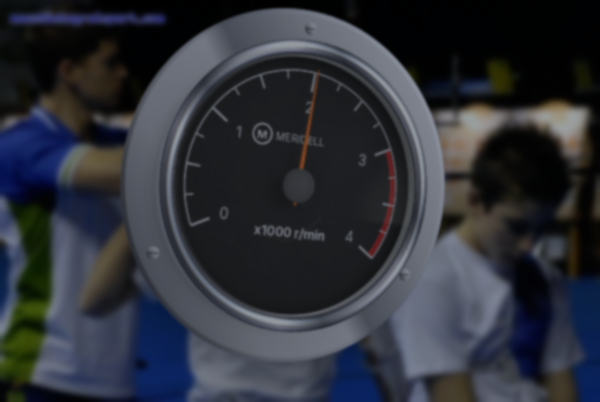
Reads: 2000 rpm
